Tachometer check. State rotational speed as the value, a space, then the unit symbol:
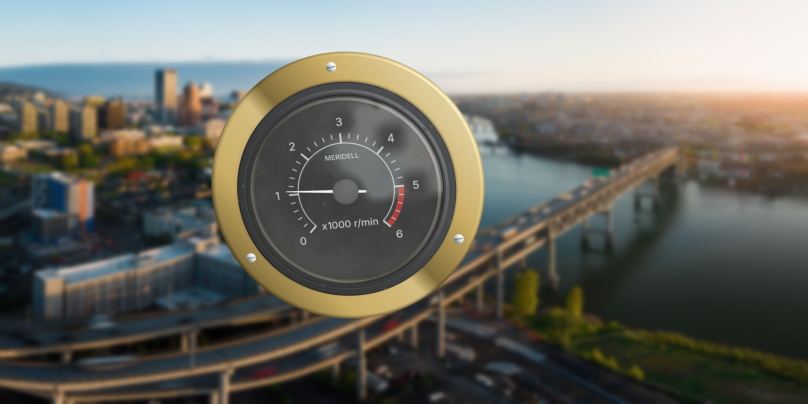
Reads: 1100 rpm
